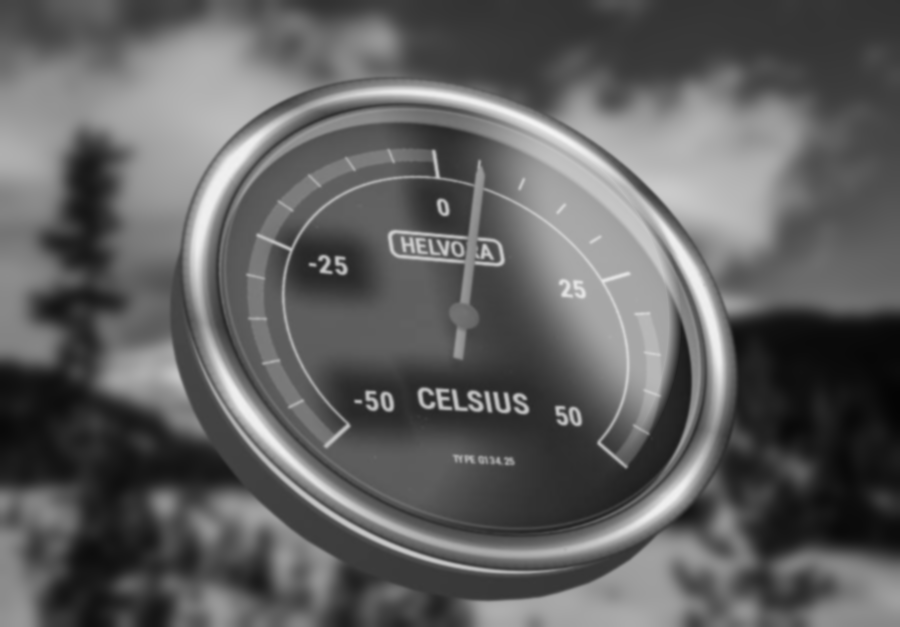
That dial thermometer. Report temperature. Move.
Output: 5 °C
